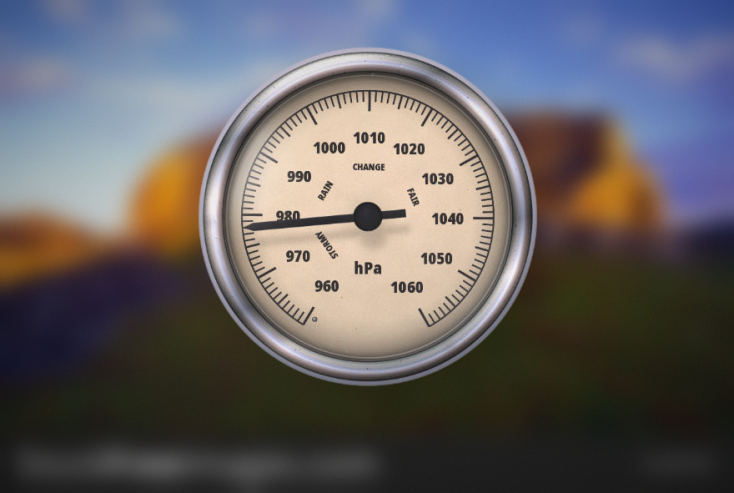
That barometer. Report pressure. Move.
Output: 978 hPa
